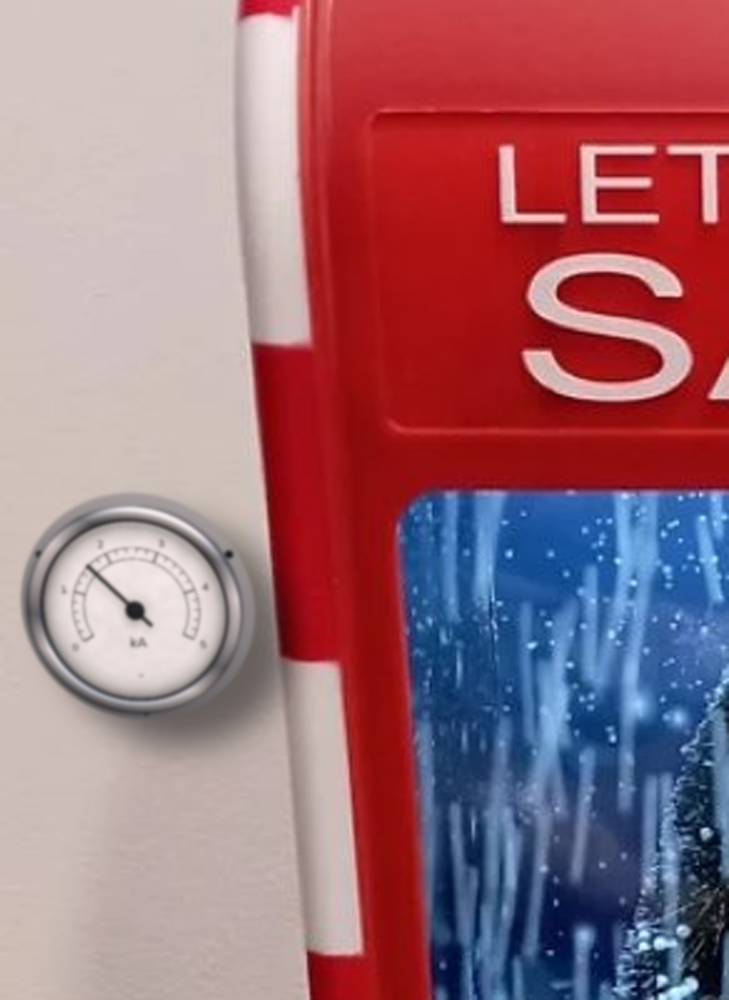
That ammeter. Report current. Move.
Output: 1.6 kA
